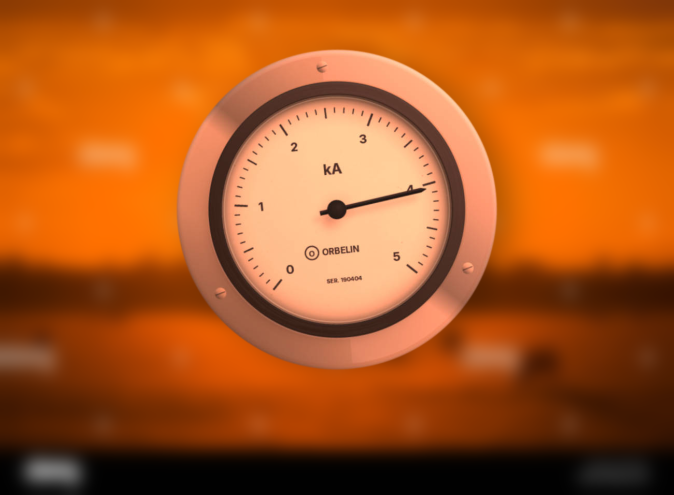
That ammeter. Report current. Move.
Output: 4.05 kA
